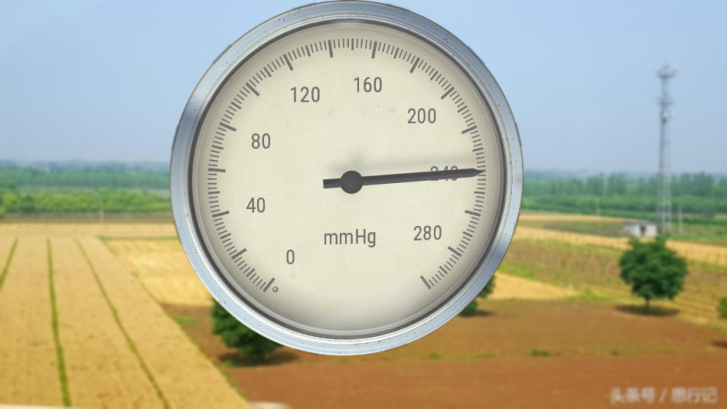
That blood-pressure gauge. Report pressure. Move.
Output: 240 mmHg
